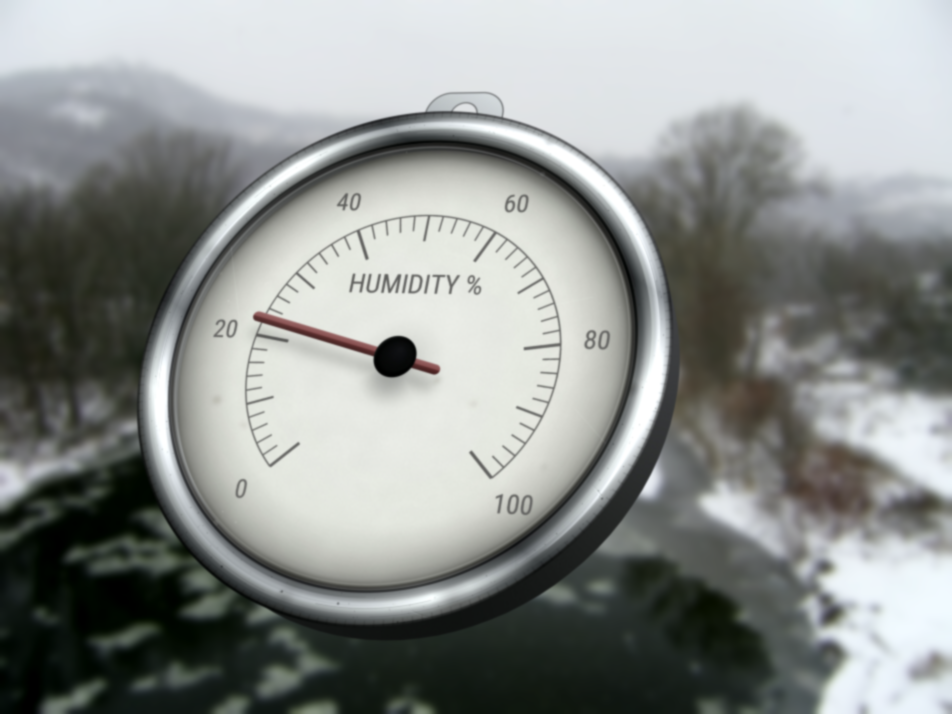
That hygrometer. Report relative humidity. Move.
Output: 22 %
